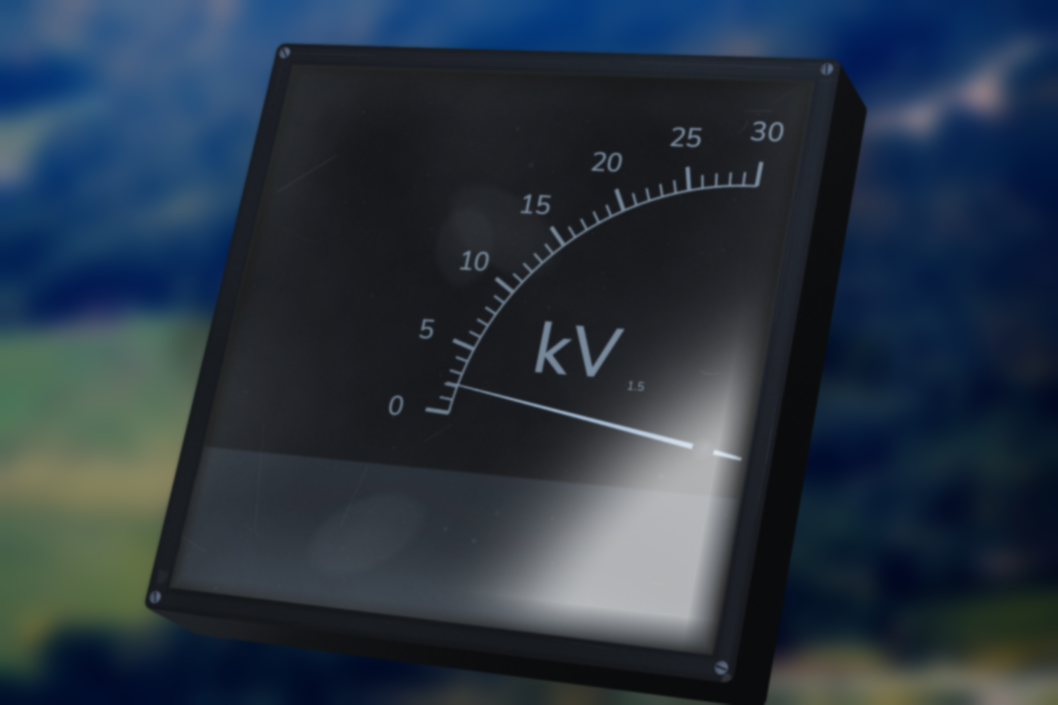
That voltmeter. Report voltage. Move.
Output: 2 kV
